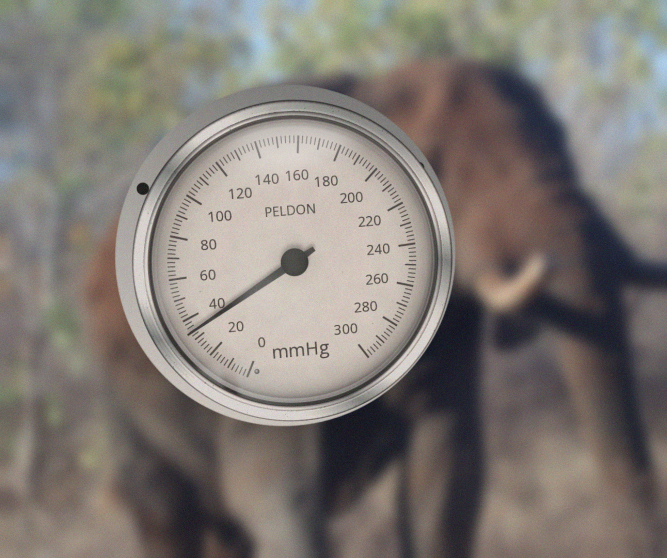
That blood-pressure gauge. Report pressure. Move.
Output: 34 mmHg
